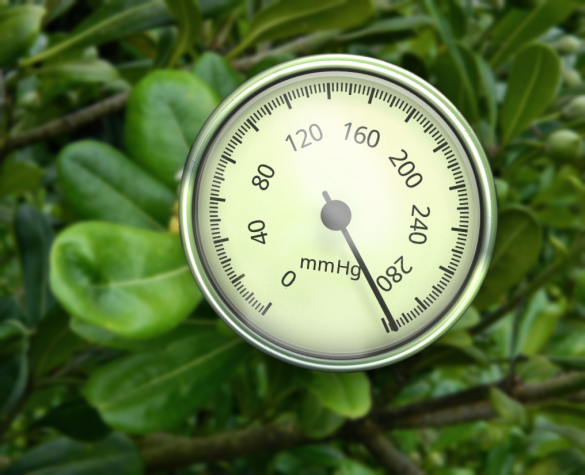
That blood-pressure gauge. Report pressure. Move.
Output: 296 mmHg
